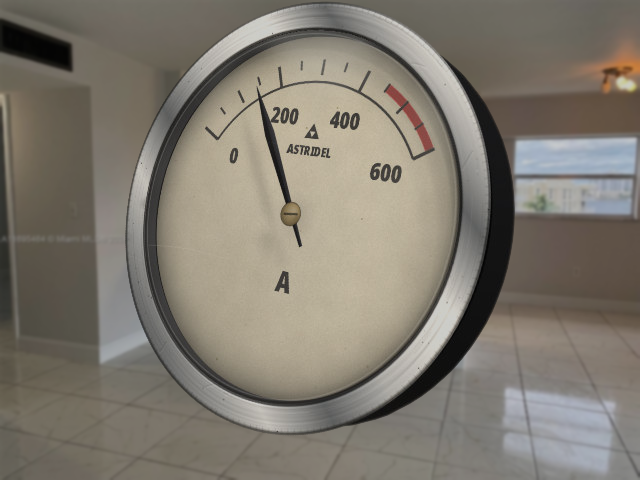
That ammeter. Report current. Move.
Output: 150 A
